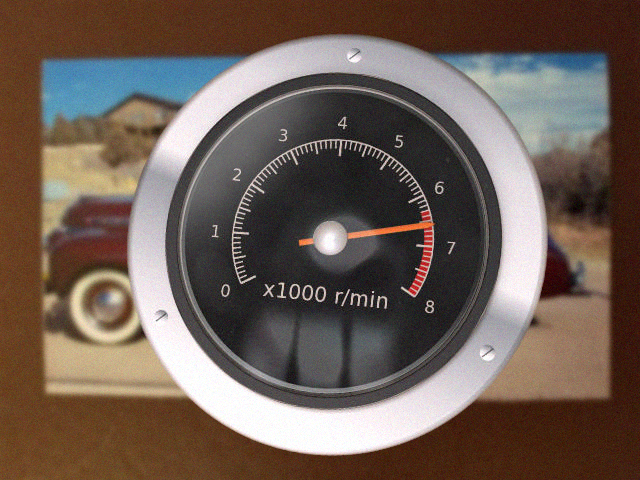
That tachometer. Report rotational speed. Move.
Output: 6600 rpm
